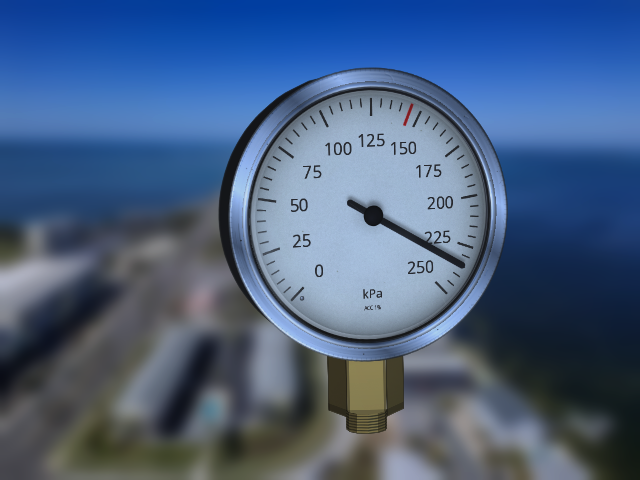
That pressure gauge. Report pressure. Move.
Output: 235 kPa
